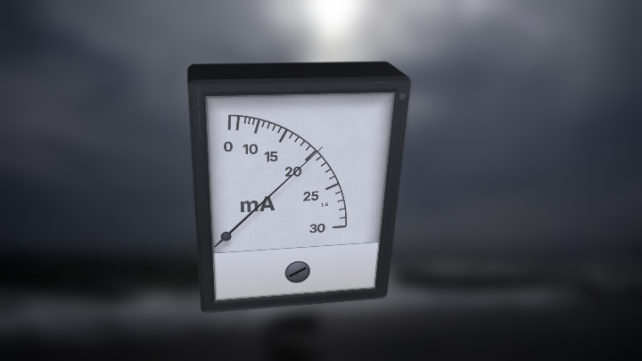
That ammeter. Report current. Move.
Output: 20 mA
